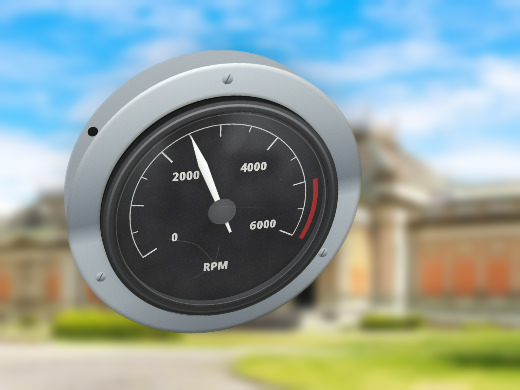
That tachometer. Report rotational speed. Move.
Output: 2500 rpm
